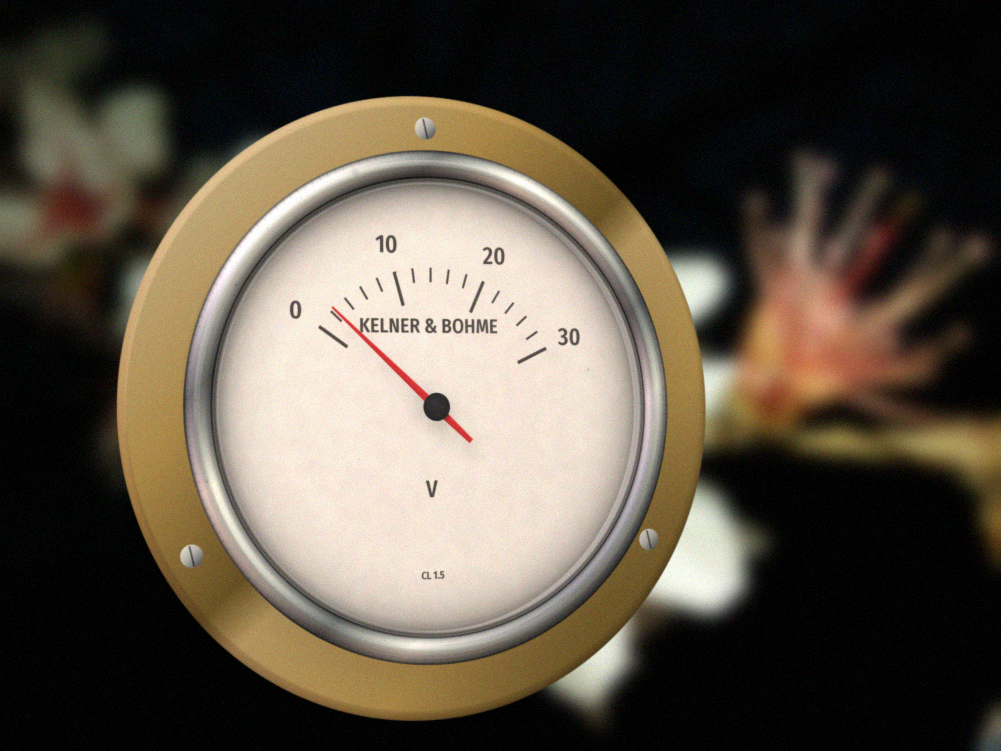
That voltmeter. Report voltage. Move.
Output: 2 V
